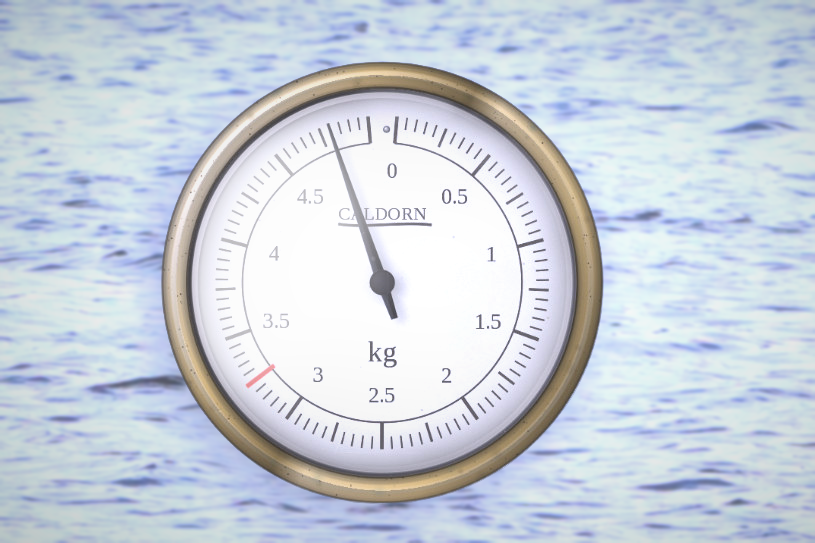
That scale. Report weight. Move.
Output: 4.8 kg
